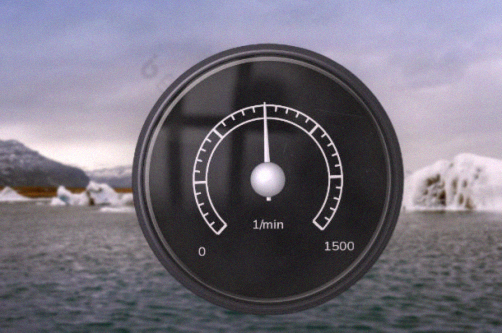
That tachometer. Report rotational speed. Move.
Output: 750 rpm
